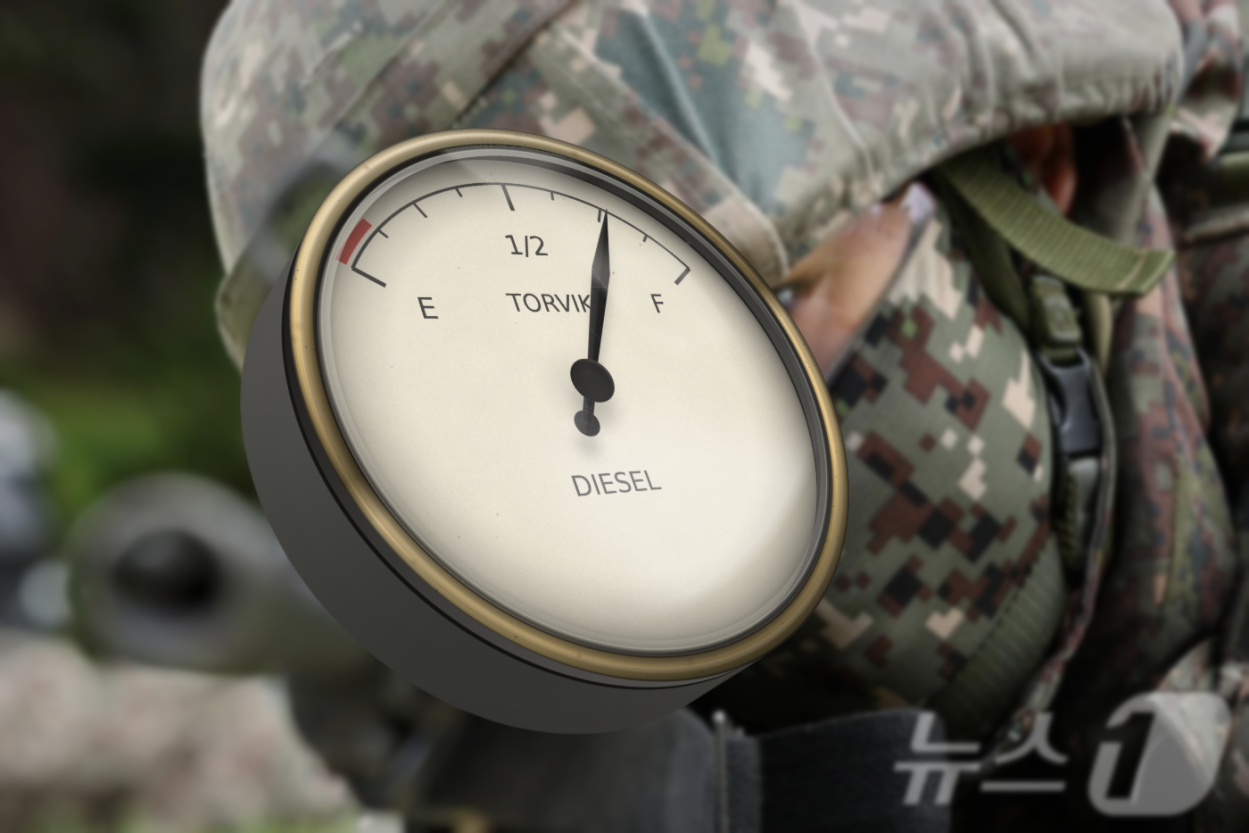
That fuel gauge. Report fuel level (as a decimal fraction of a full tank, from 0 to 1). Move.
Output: 0.75
